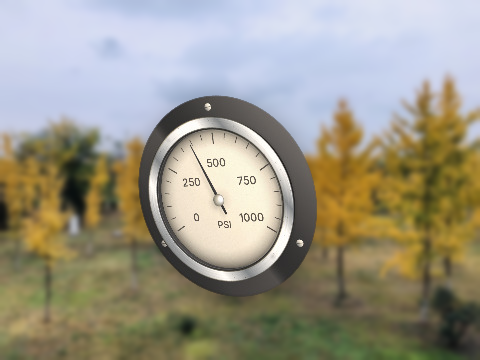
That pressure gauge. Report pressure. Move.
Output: 400 psi
